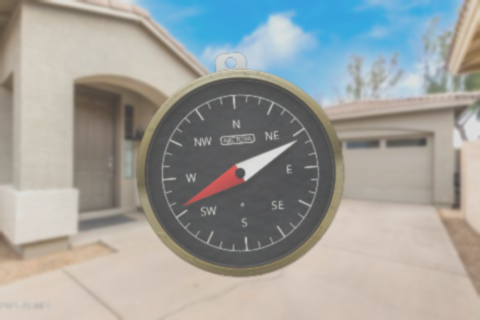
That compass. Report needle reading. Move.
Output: 245 °
